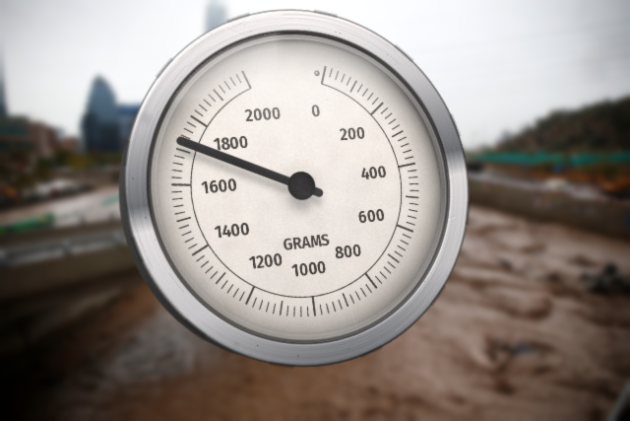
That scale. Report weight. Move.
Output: 1720 g
